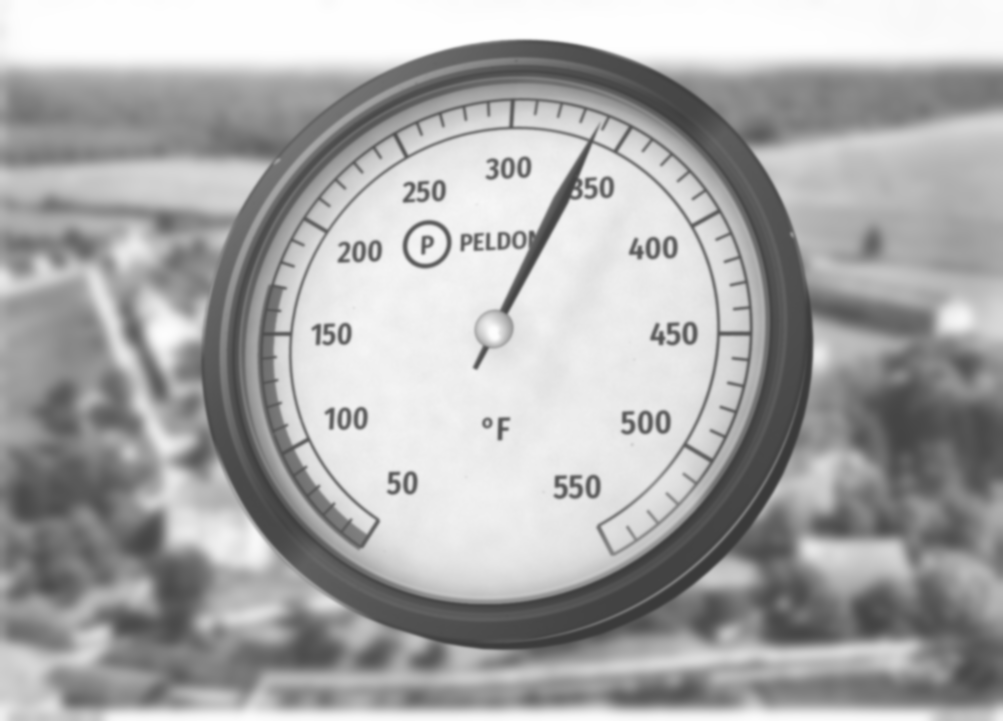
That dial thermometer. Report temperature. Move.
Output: 340 °F
